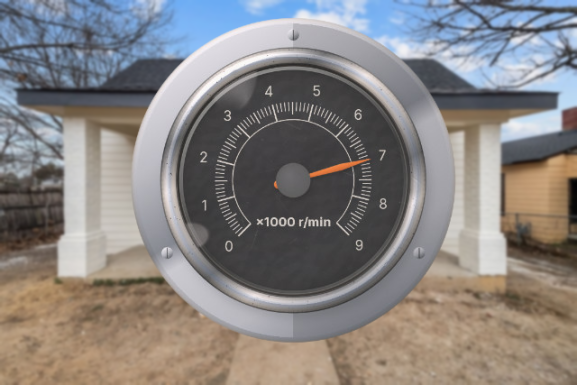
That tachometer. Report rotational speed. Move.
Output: 7000 rpm
